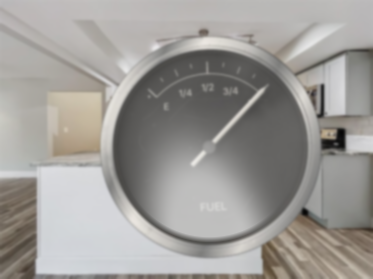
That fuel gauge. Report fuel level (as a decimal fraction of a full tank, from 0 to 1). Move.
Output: 1
